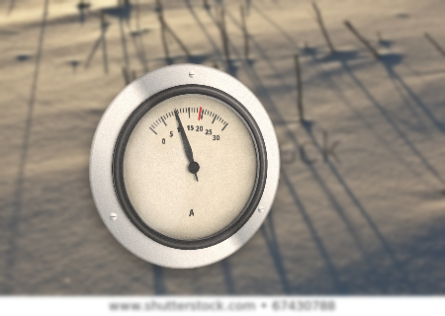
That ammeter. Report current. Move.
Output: 10 A
